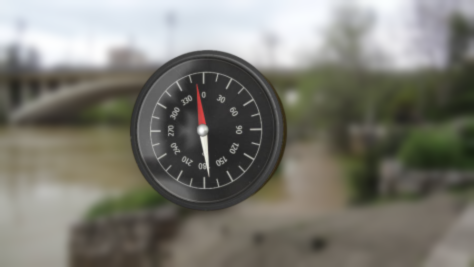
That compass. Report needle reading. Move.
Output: 352.5 °
